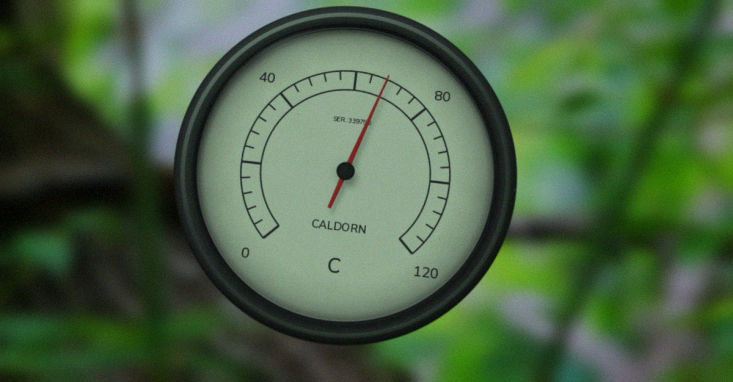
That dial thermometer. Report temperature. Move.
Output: 68 °C
